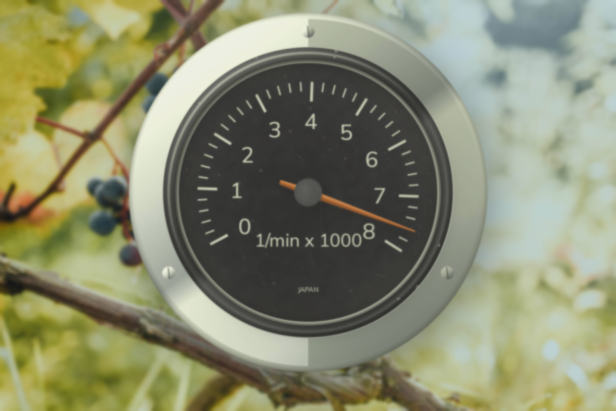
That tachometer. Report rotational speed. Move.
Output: 7600 rpm
